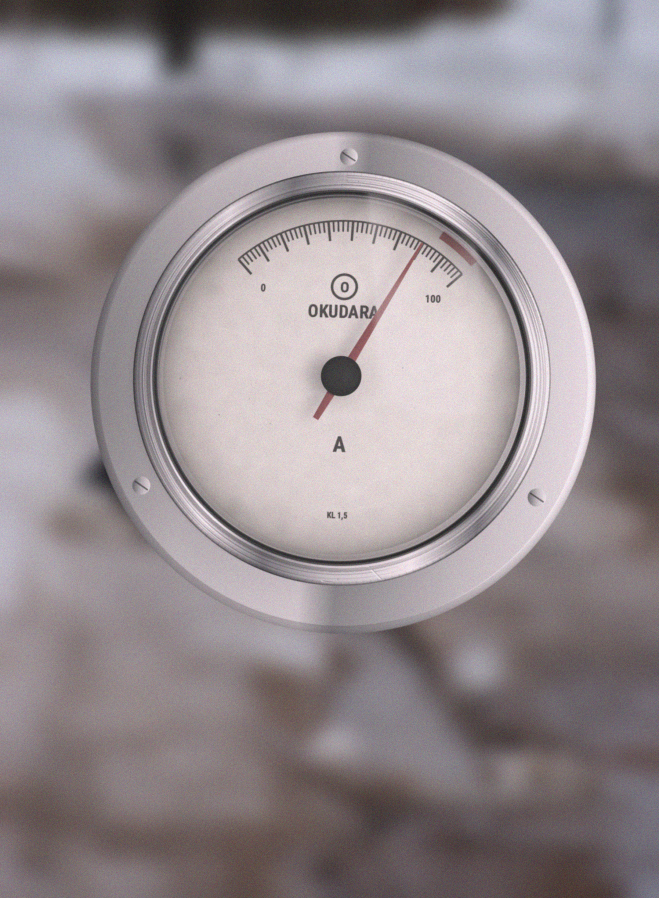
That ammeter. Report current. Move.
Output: 80 A
